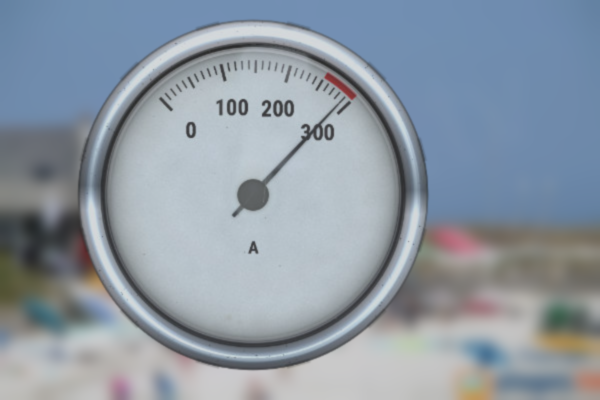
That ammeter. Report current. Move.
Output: 290 A
